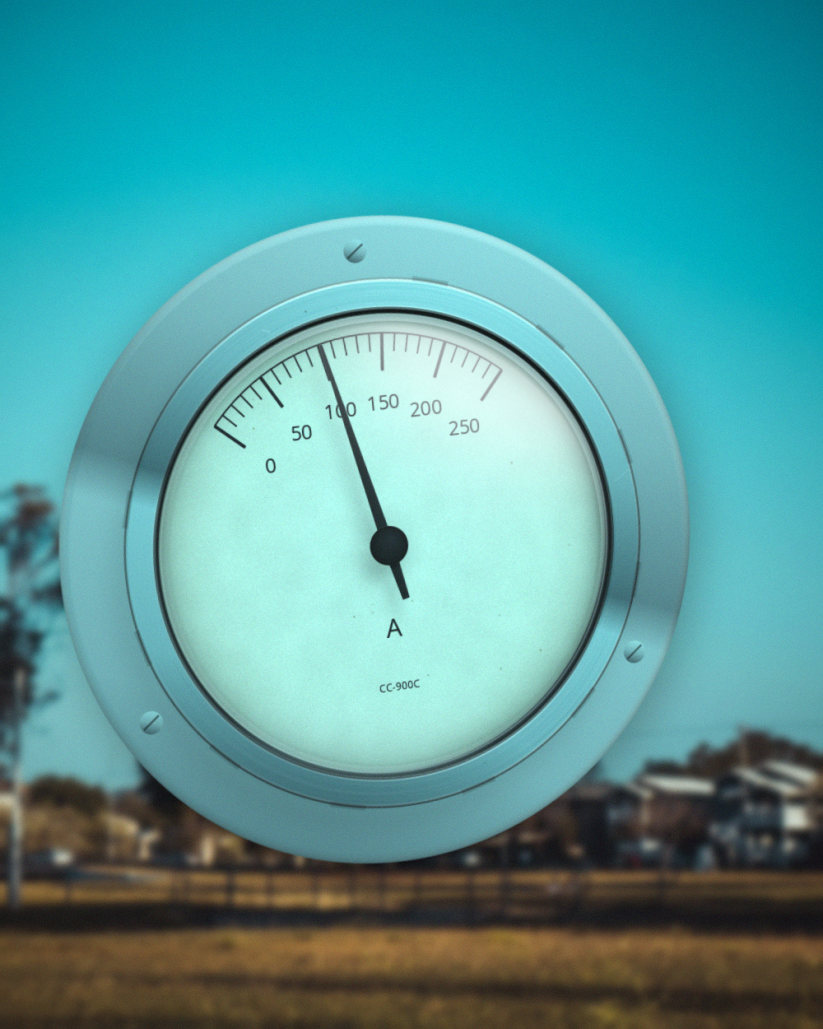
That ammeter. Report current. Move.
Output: 100 A
